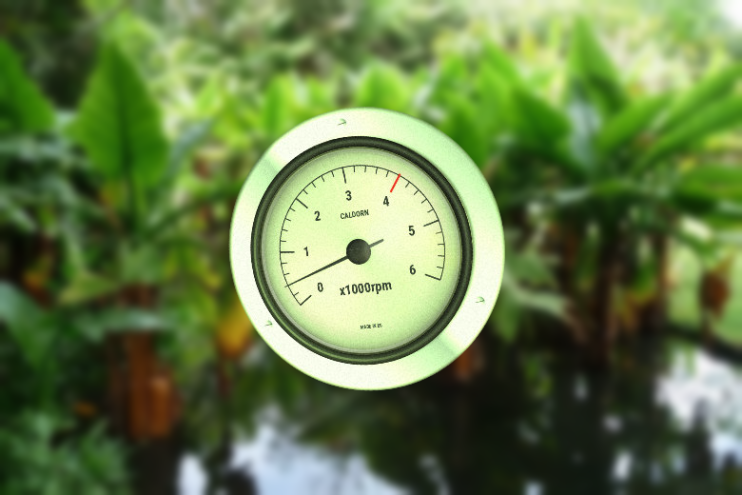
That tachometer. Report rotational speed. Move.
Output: 400 rpm
